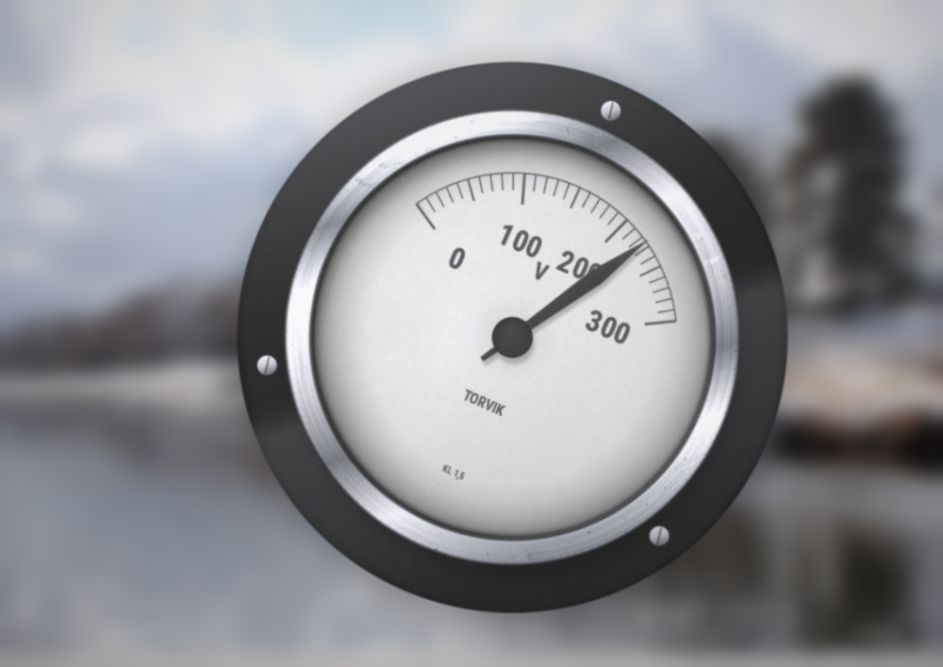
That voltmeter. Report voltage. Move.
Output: 225 V
